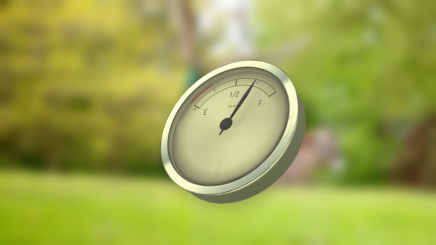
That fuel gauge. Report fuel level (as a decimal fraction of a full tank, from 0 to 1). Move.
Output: 0.75
